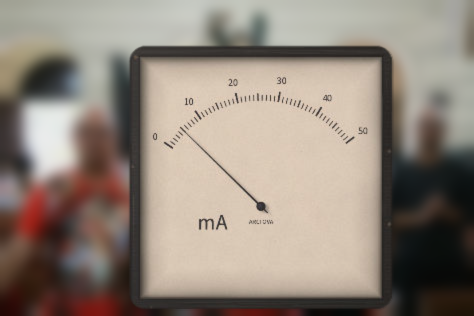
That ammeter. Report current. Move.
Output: 5 mA
